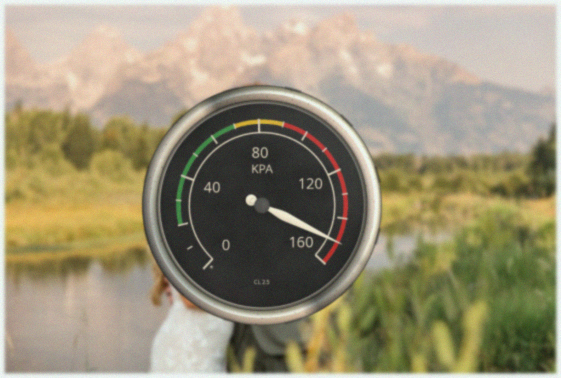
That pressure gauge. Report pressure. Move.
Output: 150 kPa
